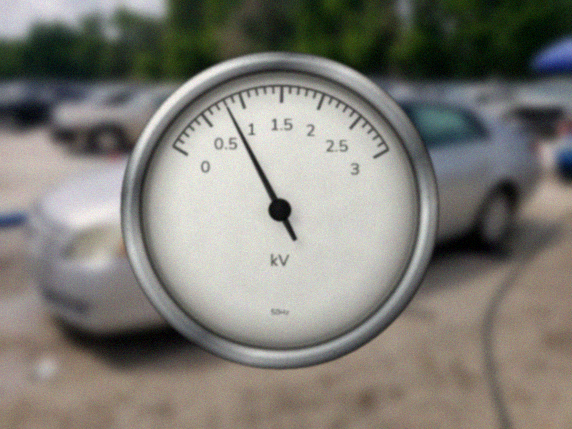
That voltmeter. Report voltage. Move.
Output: 0.8 kV
